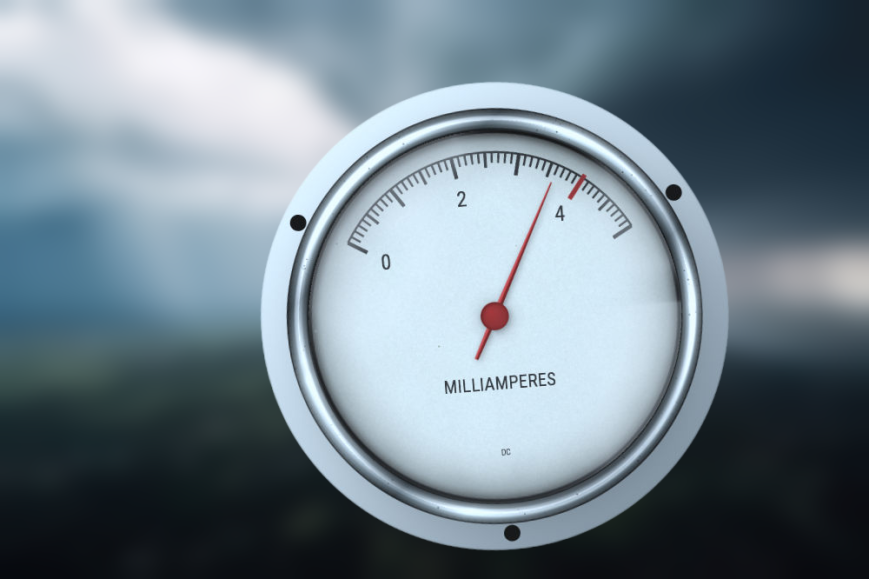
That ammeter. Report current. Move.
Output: 3.6 mA
